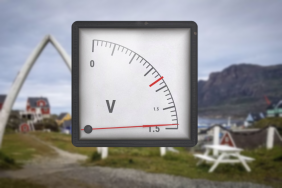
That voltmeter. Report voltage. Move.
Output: 1.45 V
